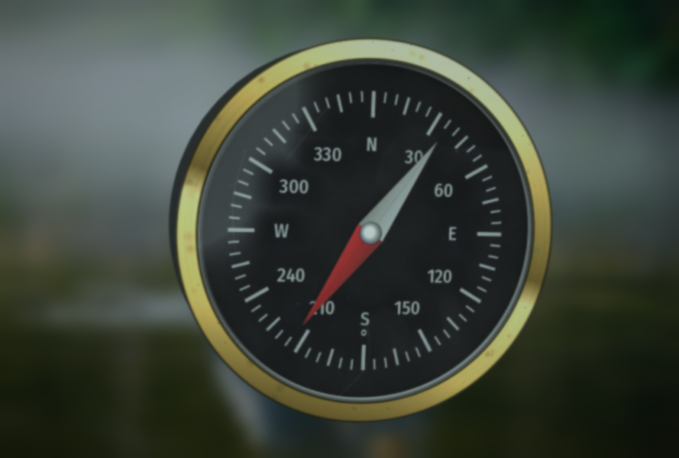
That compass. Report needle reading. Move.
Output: 215 °
